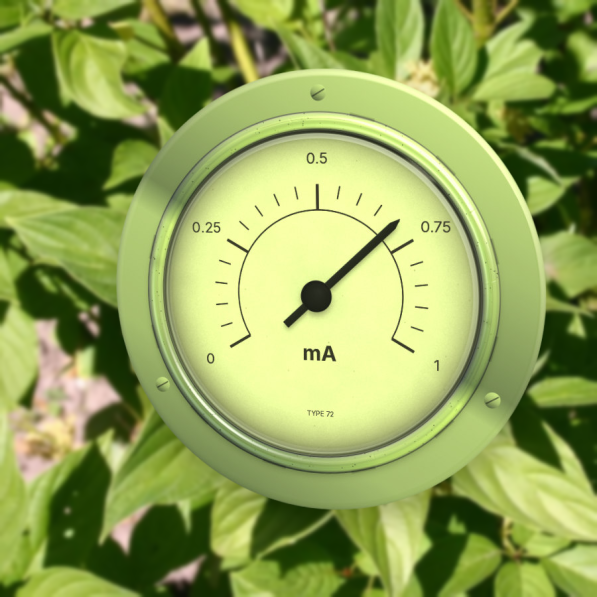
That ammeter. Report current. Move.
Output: 0.7 mA
